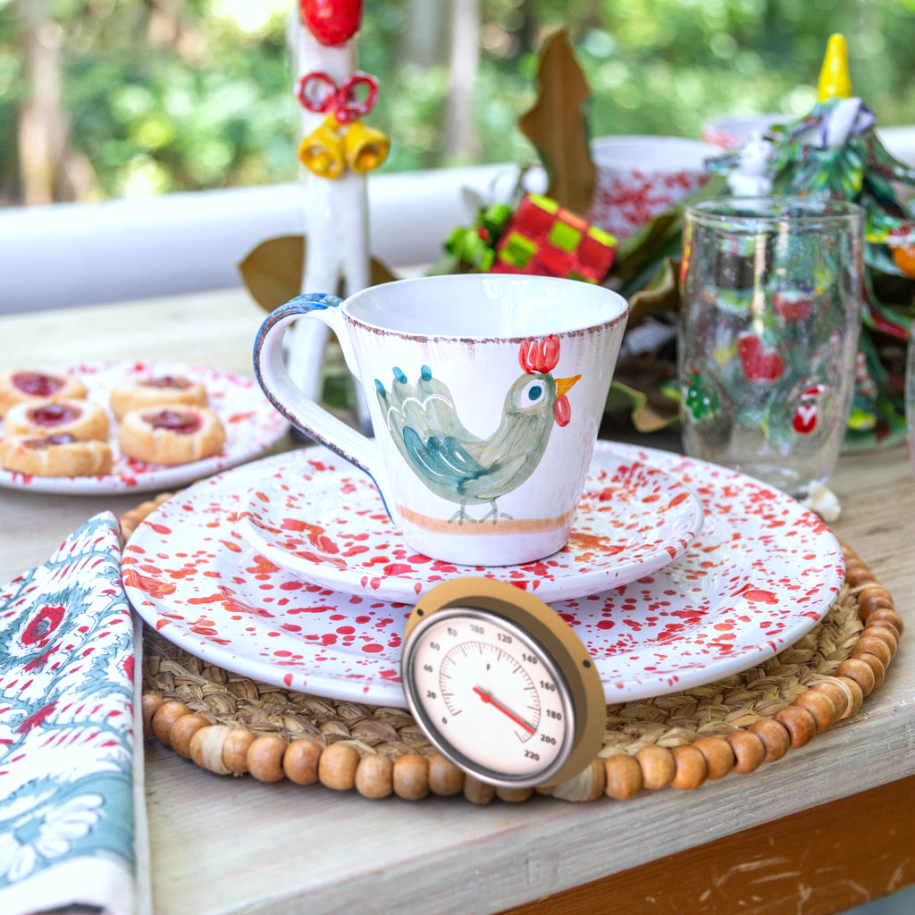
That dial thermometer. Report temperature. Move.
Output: 200 °F
